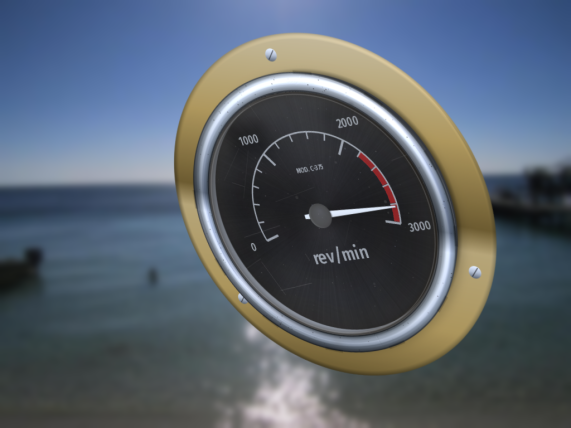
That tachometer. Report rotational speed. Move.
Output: 2800 rpm
